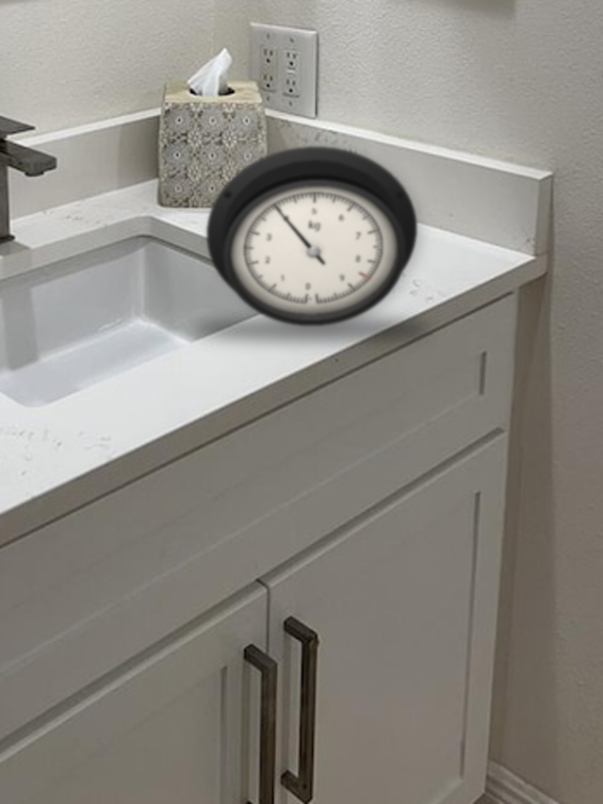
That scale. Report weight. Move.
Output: 4 kg
